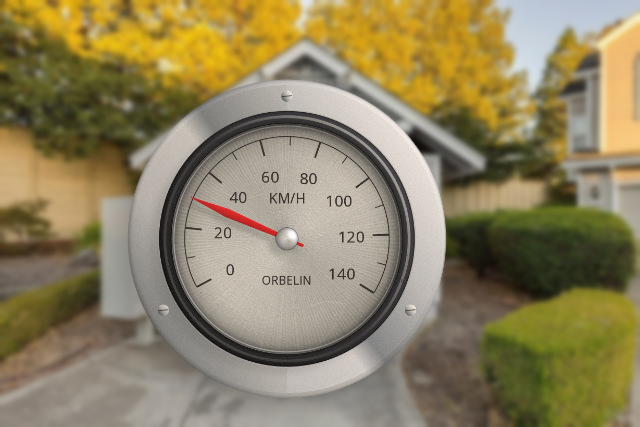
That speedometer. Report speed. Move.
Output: 30 km/h
